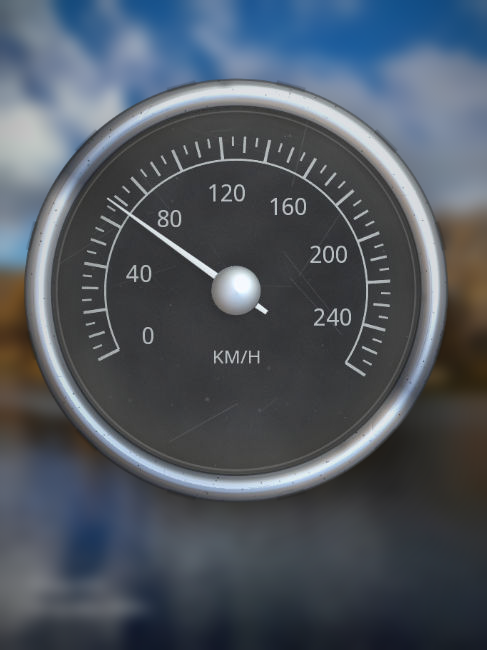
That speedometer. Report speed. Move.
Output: 67.5 km/h
